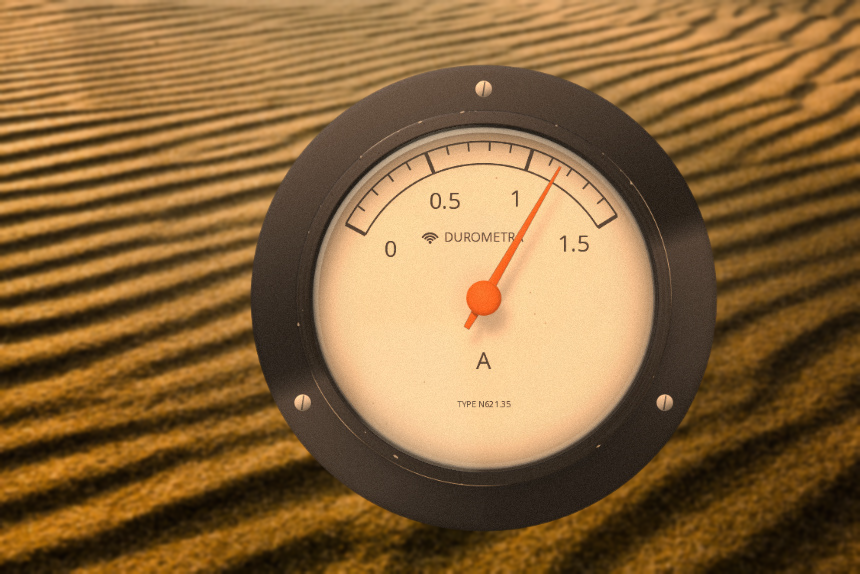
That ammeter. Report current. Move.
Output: 1.15 A
